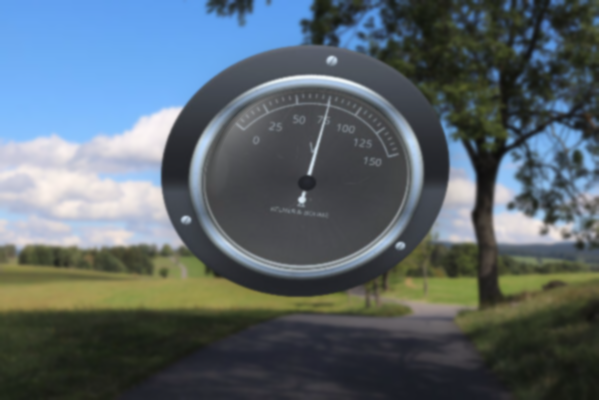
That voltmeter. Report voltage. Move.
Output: 75 V
